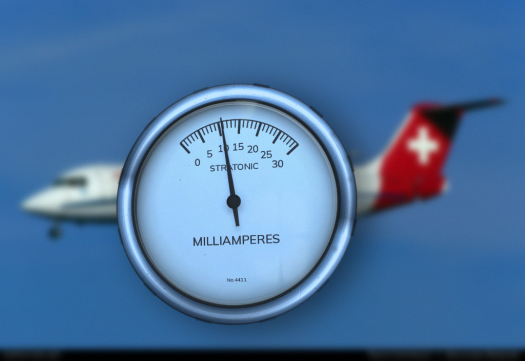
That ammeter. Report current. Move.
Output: 11 mA
